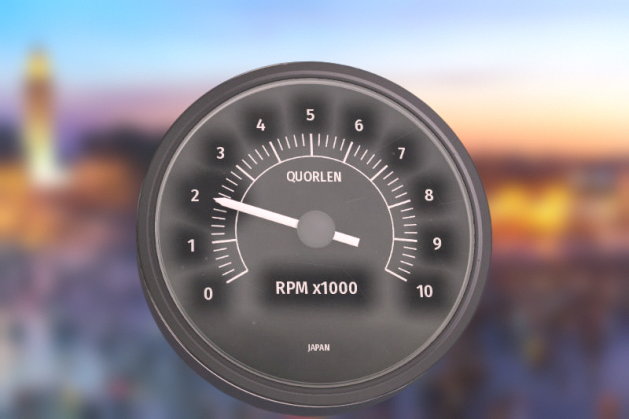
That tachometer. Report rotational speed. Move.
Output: 2000 rpm
